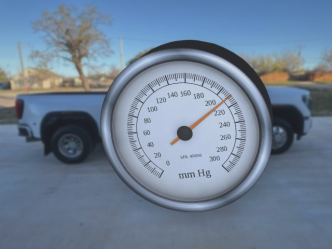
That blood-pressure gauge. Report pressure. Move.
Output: 210 mmHg
